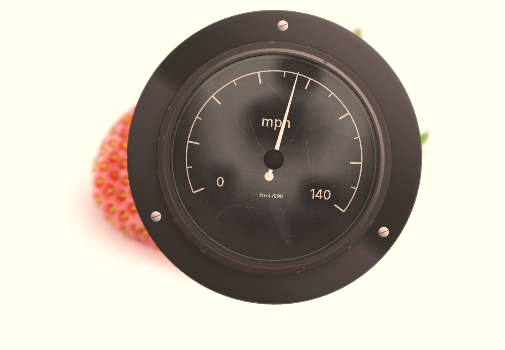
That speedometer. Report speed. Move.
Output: 75 mph
